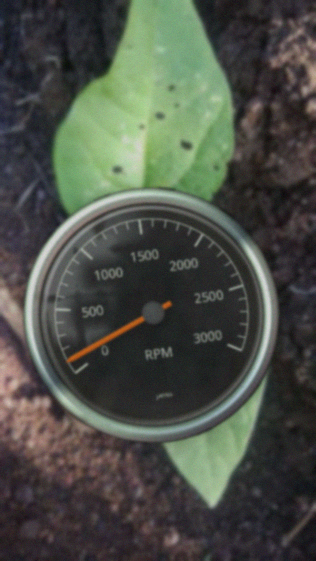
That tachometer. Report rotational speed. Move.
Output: 100 rpm
